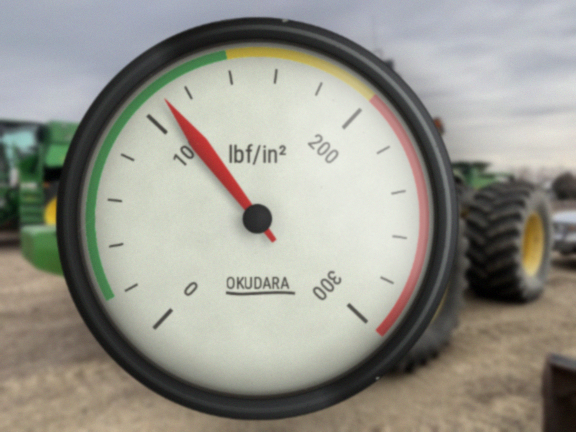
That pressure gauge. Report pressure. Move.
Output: 110 psi
